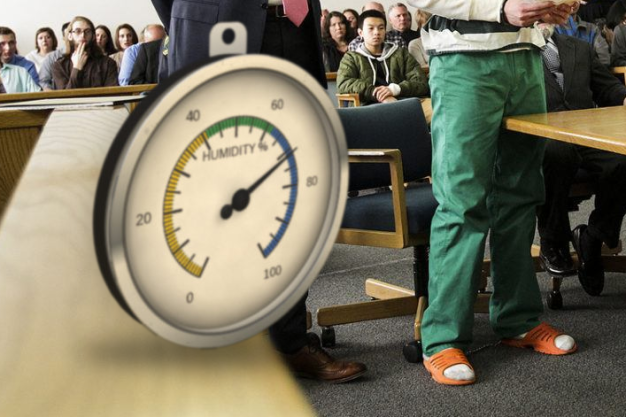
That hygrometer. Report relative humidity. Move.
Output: 70 %
